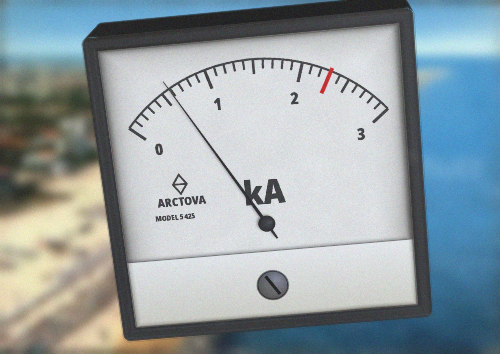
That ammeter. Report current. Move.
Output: 0.6 kA
